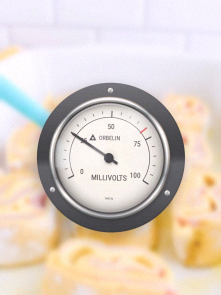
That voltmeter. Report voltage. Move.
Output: 25 mV
